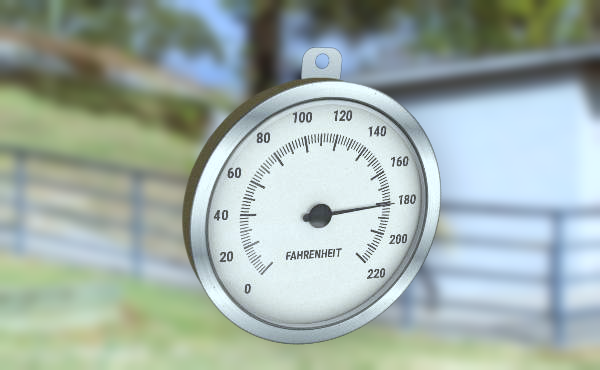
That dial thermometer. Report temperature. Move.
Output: 180 °F
